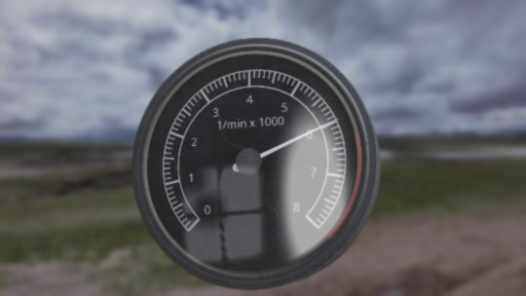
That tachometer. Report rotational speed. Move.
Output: 6000 rpm
